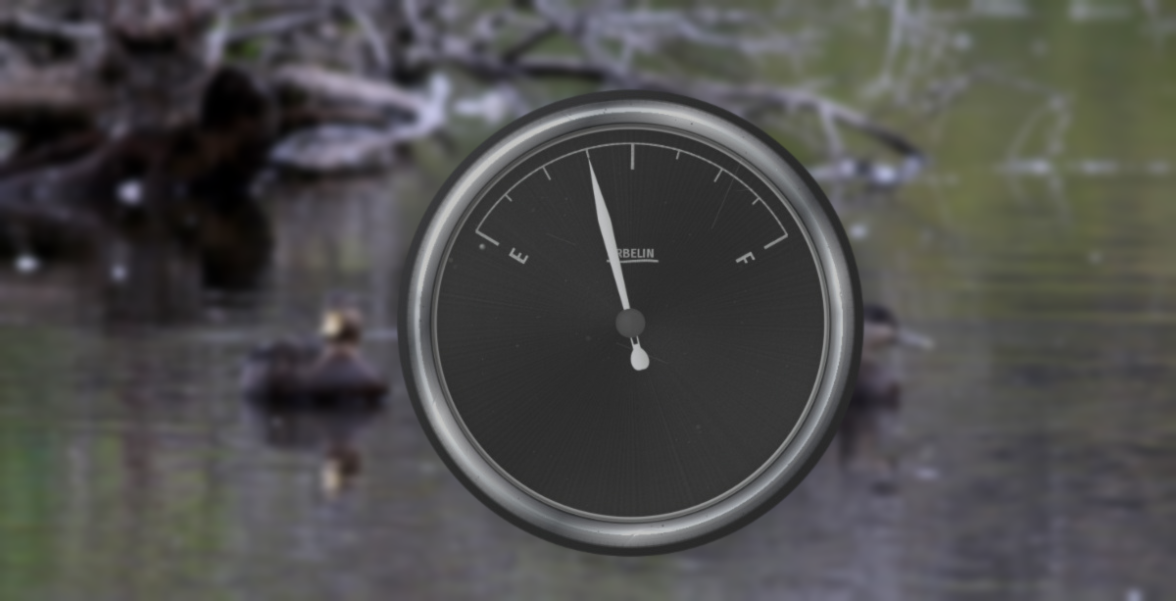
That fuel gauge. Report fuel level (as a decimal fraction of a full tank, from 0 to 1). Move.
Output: 0.375
